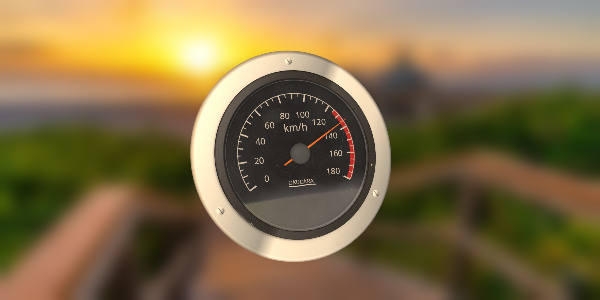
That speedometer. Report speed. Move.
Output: 135 km/h
